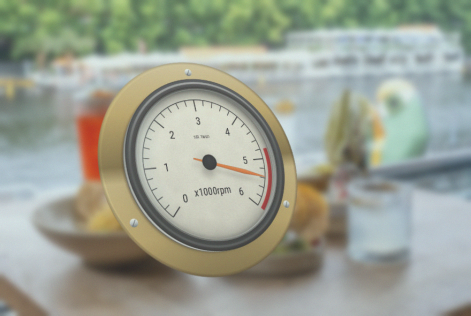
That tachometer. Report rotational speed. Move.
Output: 5400 rpm
